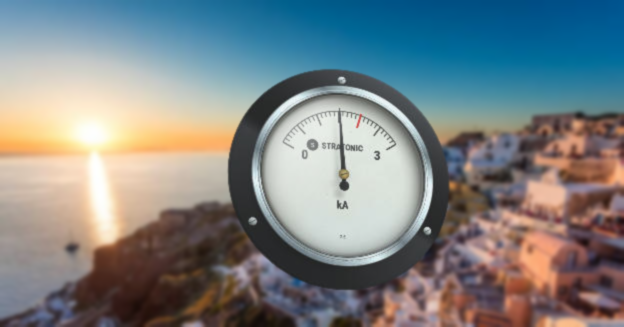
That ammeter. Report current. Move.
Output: 1.5 kA
